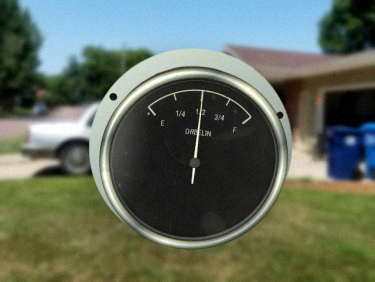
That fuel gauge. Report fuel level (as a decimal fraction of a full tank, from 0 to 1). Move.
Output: 0.5
